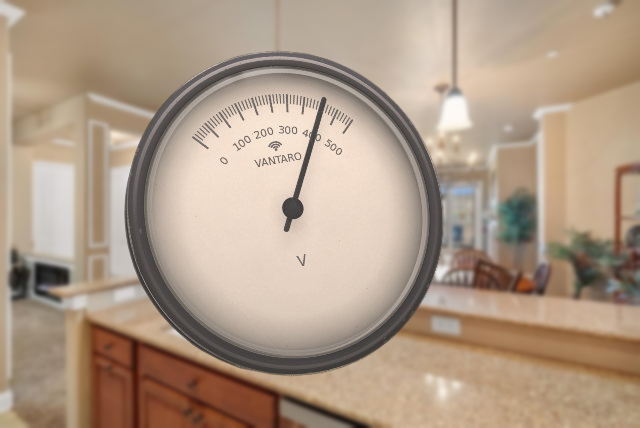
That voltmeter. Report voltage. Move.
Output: 400 V
